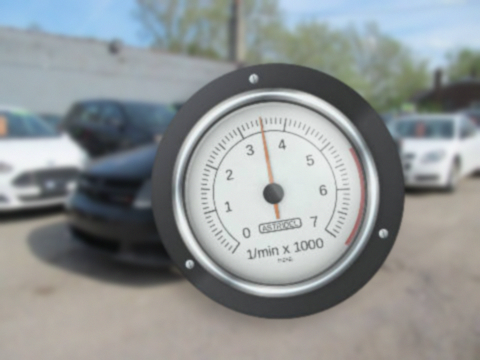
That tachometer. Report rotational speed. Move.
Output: 3500 rpm
